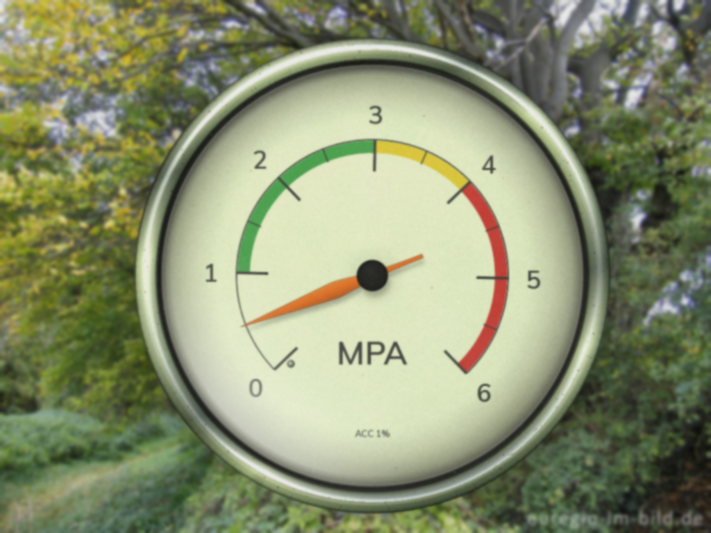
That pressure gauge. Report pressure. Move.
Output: 0.5 MPa
